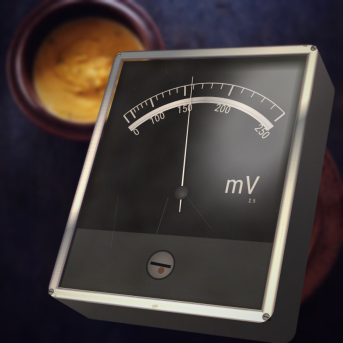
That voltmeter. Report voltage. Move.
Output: 160 mV
